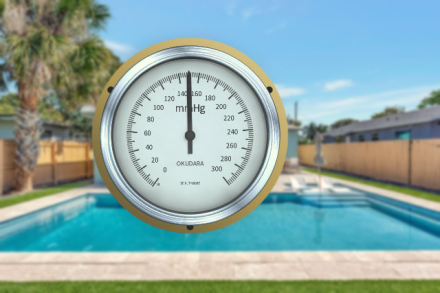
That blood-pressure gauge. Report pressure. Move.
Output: 150 mmHg
